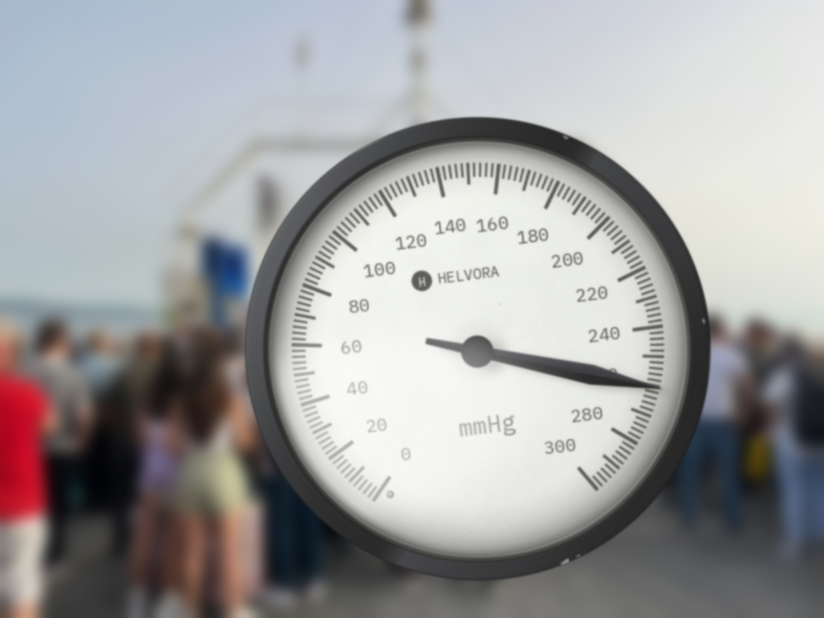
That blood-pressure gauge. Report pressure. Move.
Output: 260 mmHg
